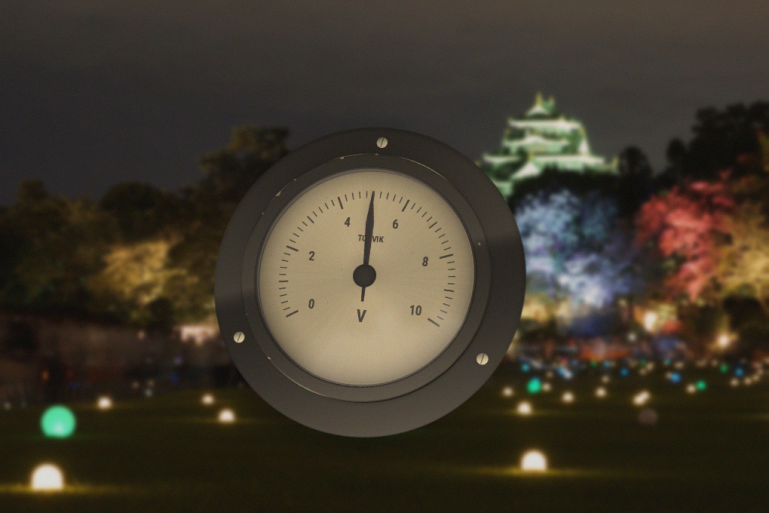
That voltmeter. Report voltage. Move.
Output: 5 V
